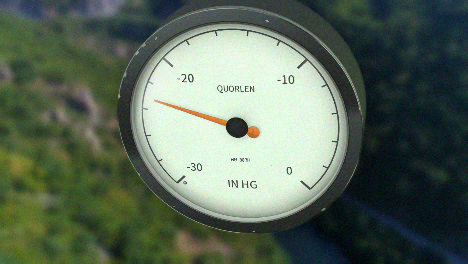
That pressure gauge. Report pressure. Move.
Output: -23 inHg
